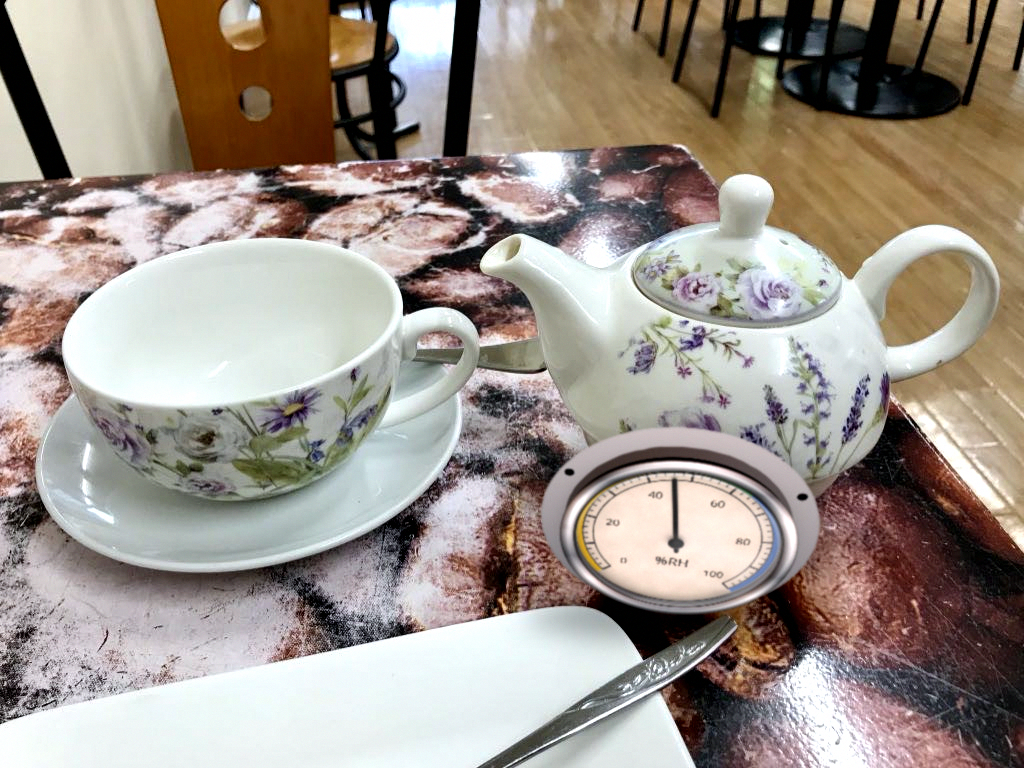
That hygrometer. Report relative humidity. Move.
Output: 46 %
